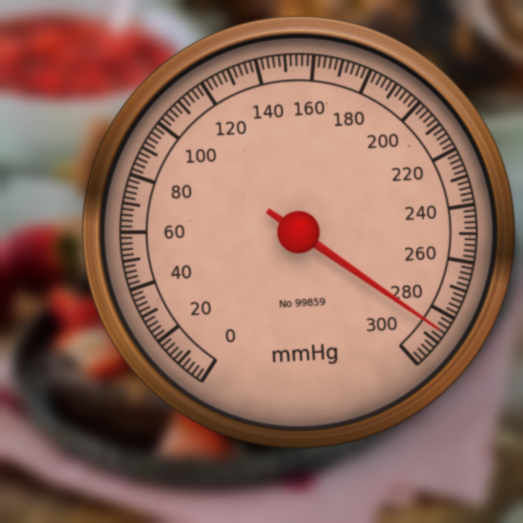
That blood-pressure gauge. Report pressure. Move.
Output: 286 mmHg
